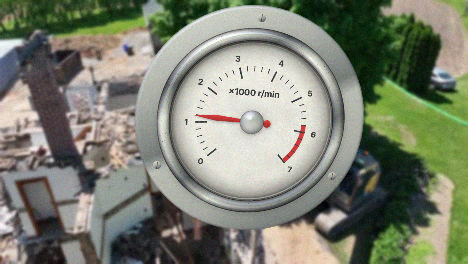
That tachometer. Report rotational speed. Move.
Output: 1200 rpm
